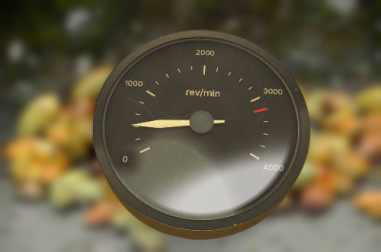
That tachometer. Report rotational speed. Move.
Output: 400 rpm
